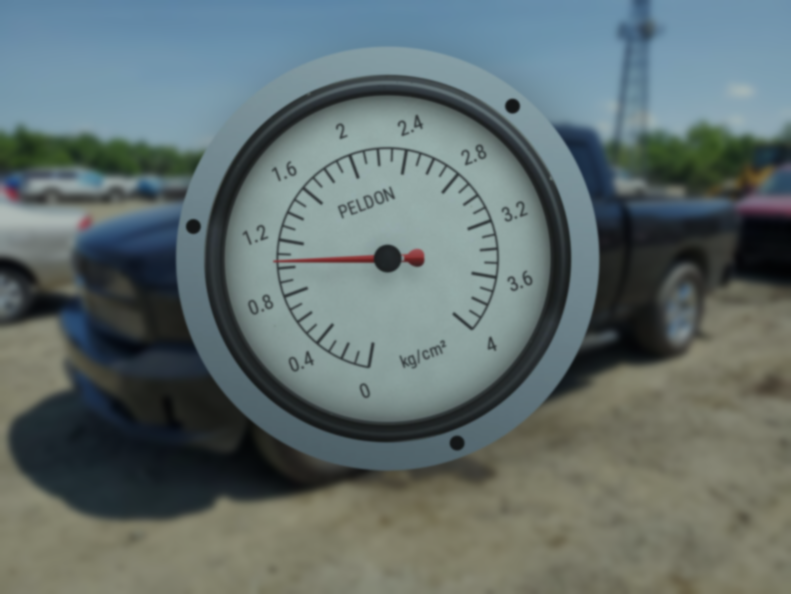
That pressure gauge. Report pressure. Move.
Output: 1.05 kg/cm²
